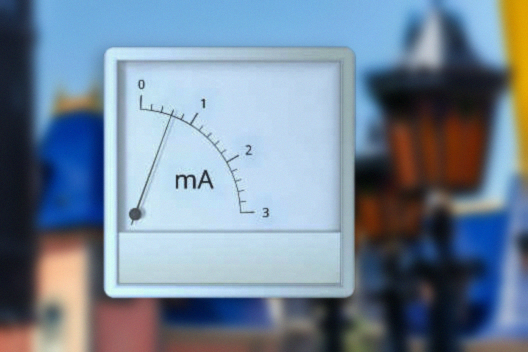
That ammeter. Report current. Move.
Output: 0.6 mA
